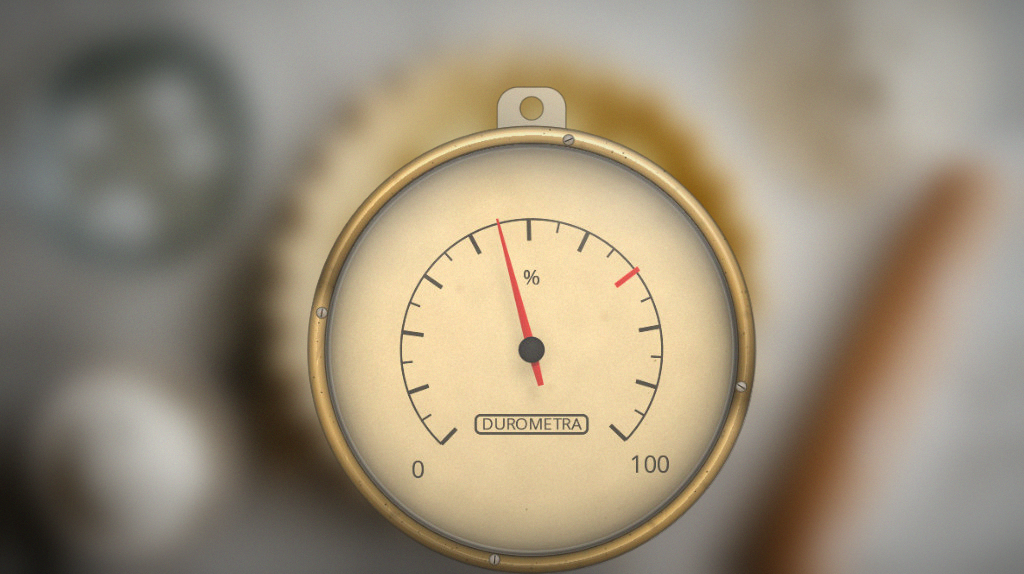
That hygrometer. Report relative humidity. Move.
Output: 45 %
